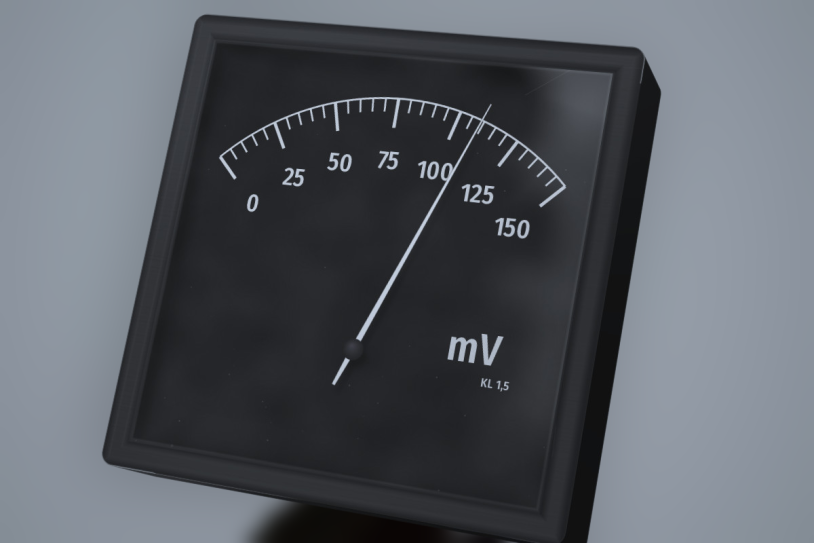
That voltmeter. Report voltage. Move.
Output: 110 mV
